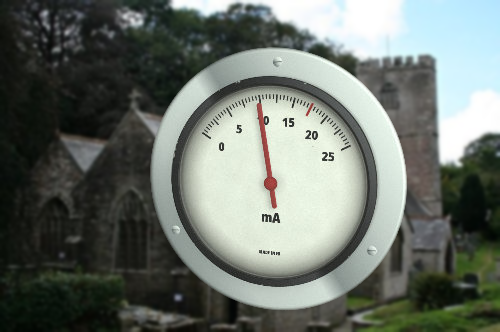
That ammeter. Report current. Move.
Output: 10 mA
